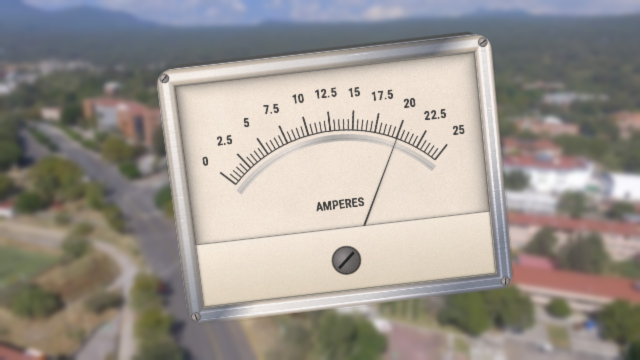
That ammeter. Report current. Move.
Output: 20 A
